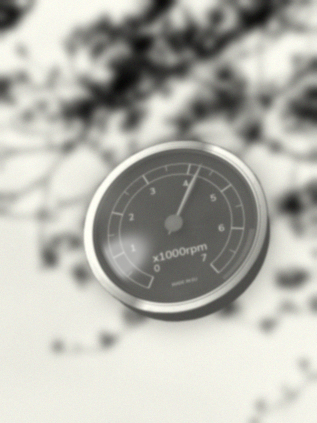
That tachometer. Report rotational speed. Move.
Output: 4250 rpm
